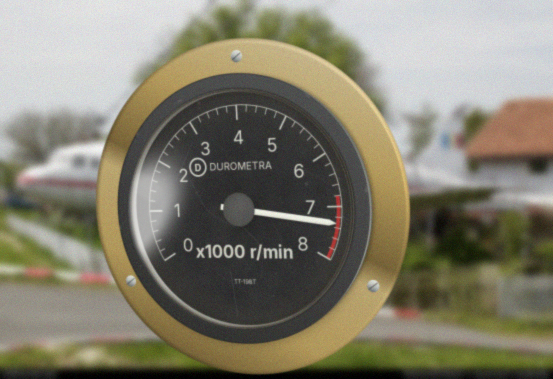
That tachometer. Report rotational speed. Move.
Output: 7300 rpm
